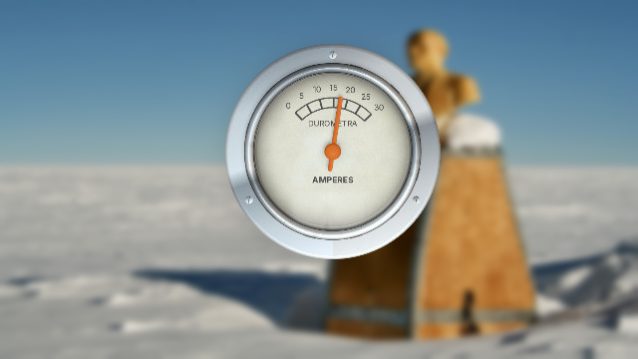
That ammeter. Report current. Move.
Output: 17.5 A
